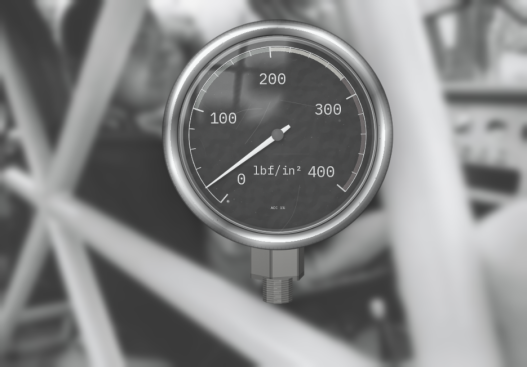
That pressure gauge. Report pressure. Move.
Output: 20 psi
